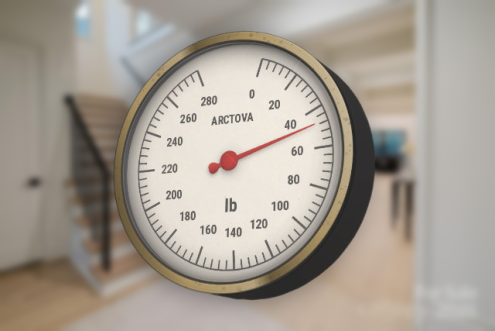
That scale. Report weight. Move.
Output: 48 lb
